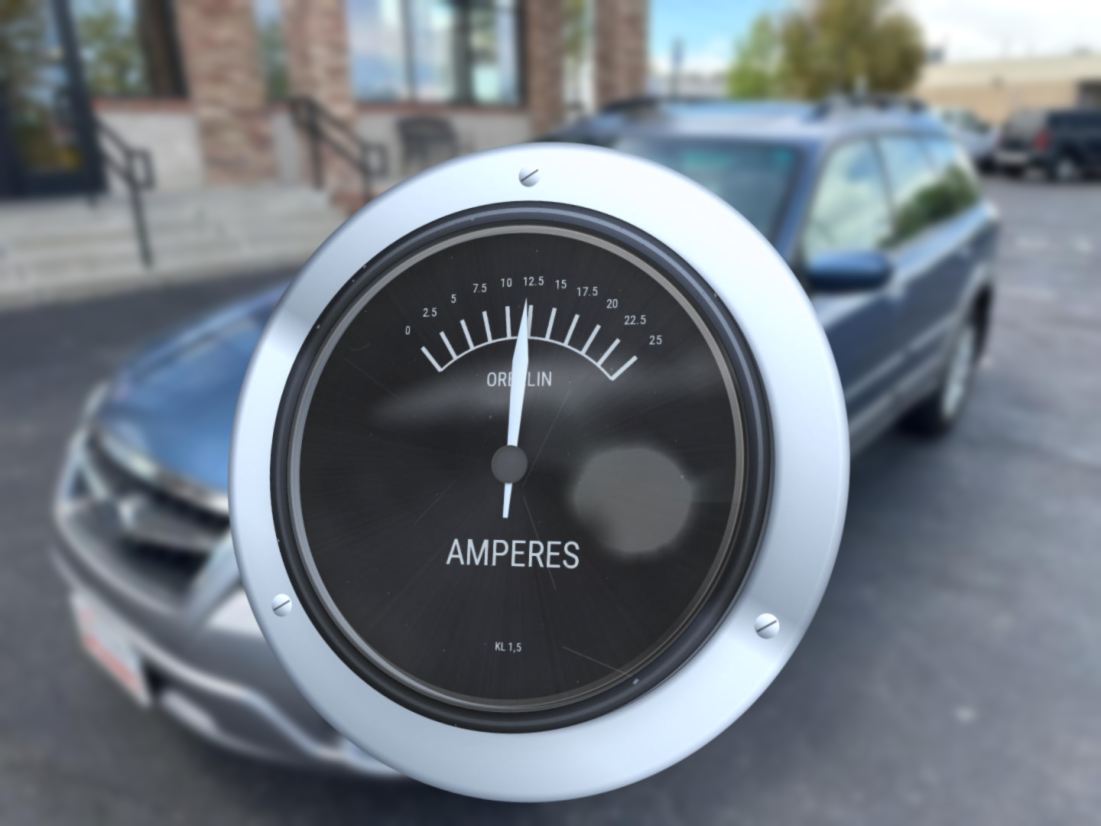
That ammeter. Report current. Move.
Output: 12.5 A
